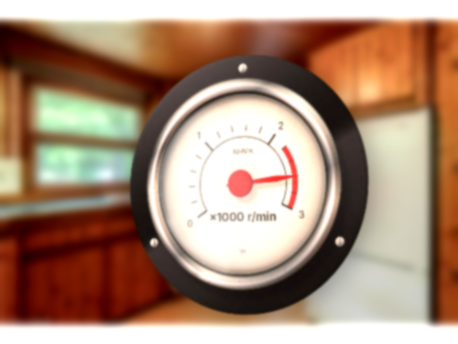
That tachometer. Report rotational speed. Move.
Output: 2600 rpm
